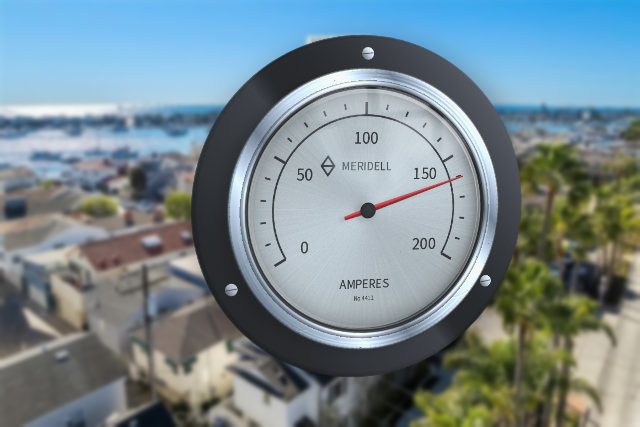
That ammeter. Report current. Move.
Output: 160 A
